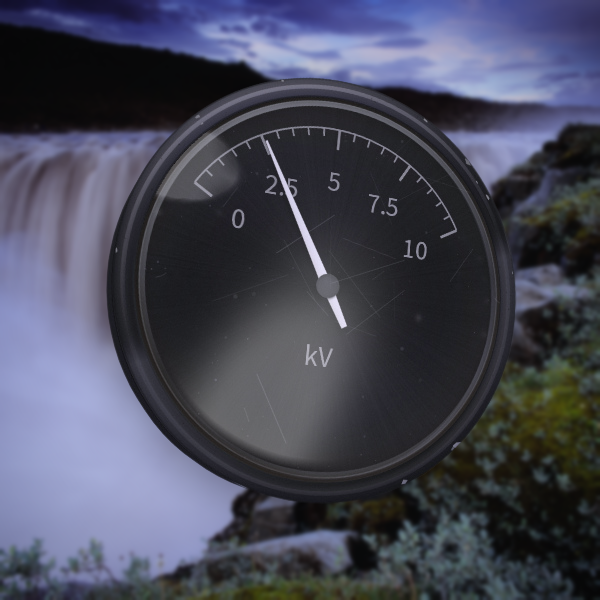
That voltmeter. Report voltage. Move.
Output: 2.5 kV
